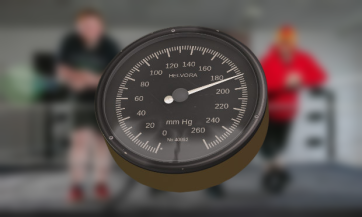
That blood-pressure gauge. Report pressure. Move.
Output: 190 mmHg
